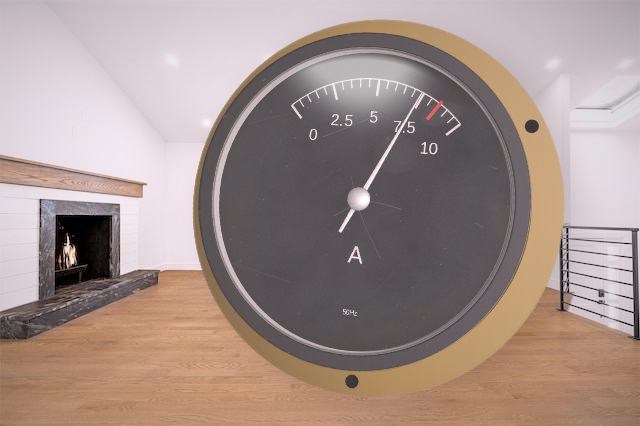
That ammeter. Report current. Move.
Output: 7.5 A
